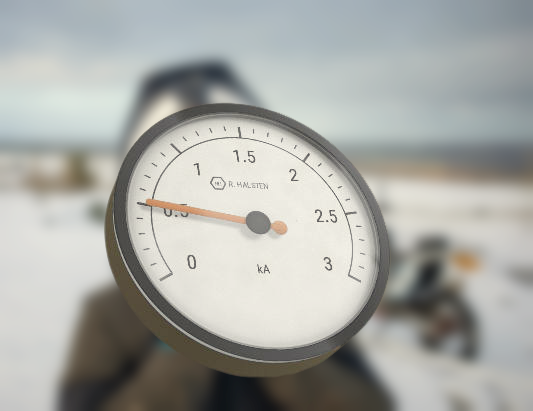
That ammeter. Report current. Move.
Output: 0.5 kA
